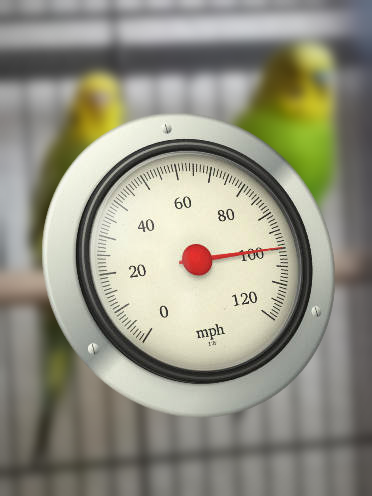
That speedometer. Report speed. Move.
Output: 100 mph
